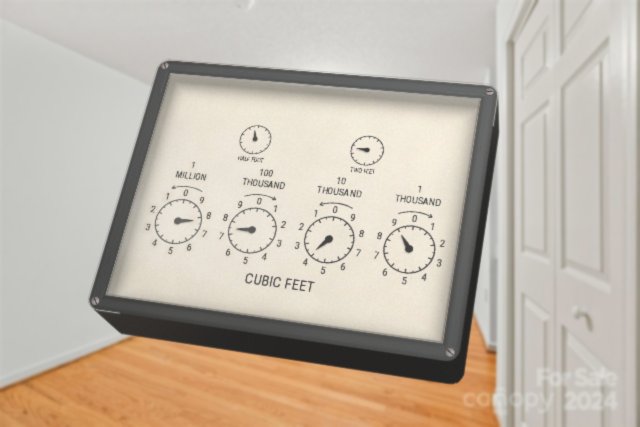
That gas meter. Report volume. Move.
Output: 773900 ft³
